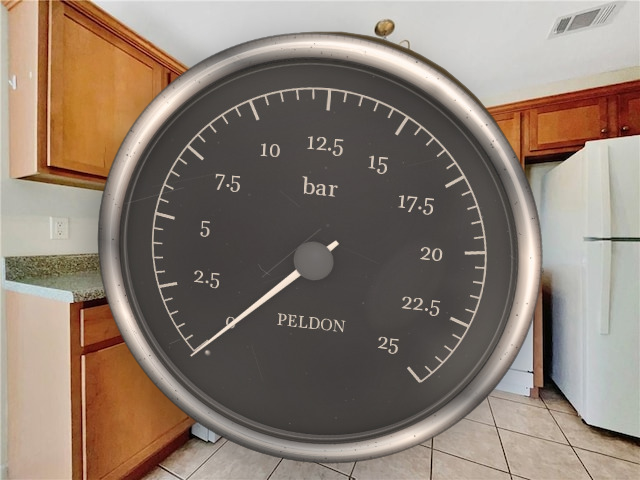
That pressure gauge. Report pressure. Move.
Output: 0 bar
